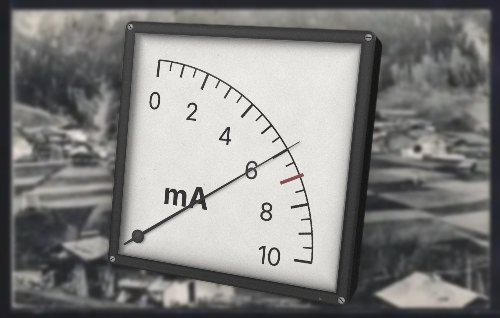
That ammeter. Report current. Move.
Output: 6 mA
